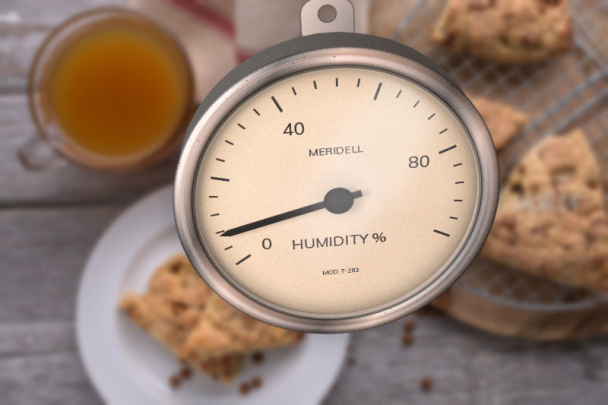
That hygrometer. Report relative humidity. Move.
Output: 8 %
